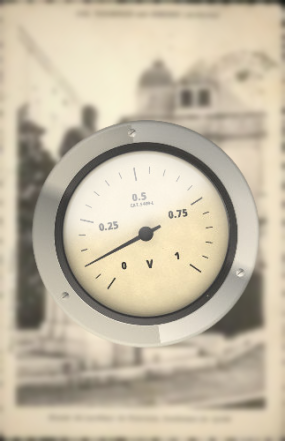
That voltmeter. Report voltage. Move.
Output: 0.1 V
